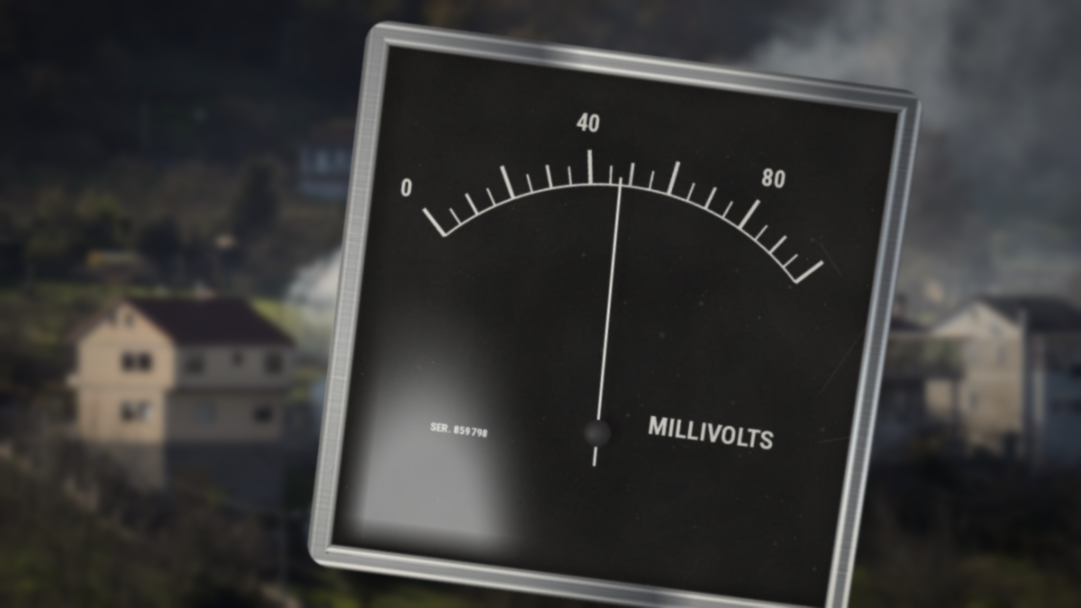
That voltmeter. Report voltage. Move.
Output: 47.5 mV
